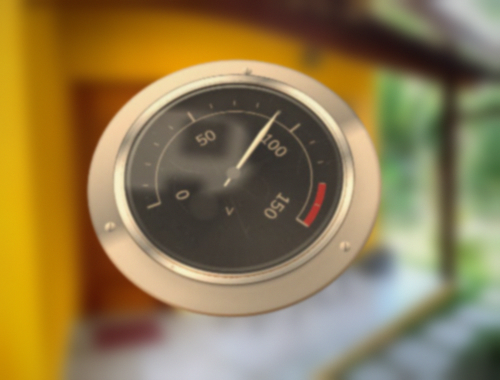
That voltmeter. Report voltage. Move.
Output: 90 V
